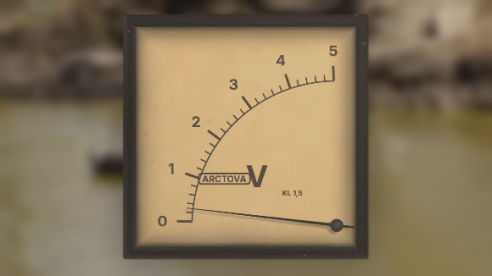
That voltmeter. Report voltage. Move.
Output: 0.3 V
